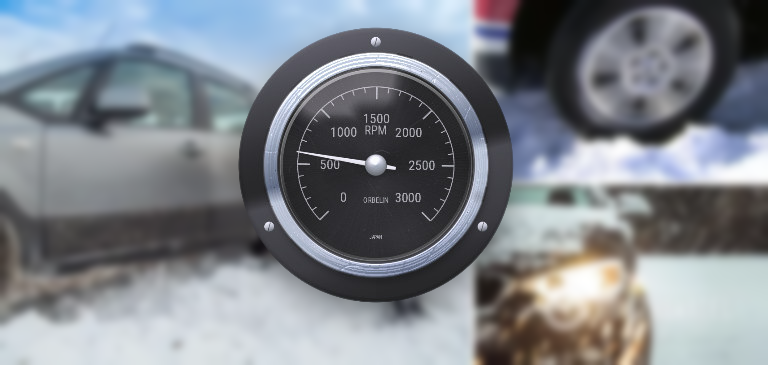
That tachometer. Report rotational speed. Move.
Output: 600 rpm
